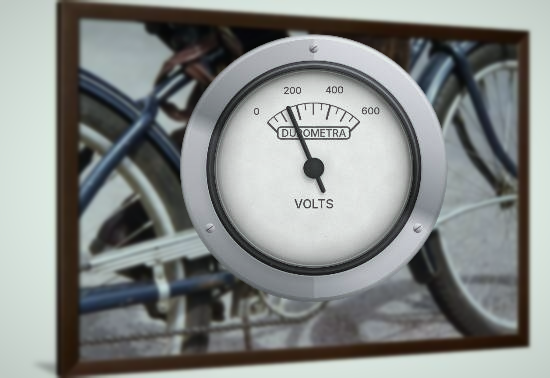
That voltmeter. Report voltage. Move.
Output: 150 V
